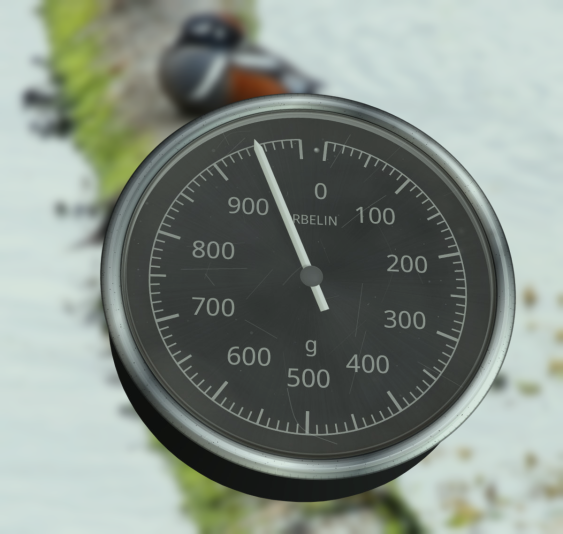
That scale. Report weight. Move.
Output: 950 g
